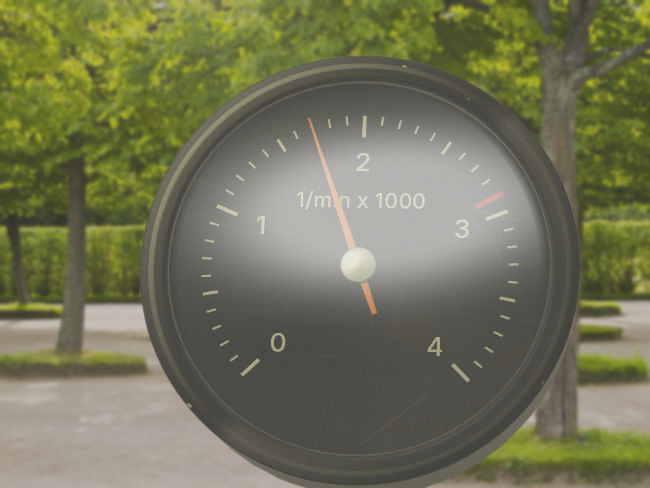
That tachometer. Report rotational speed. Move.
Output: 1700 rpm
